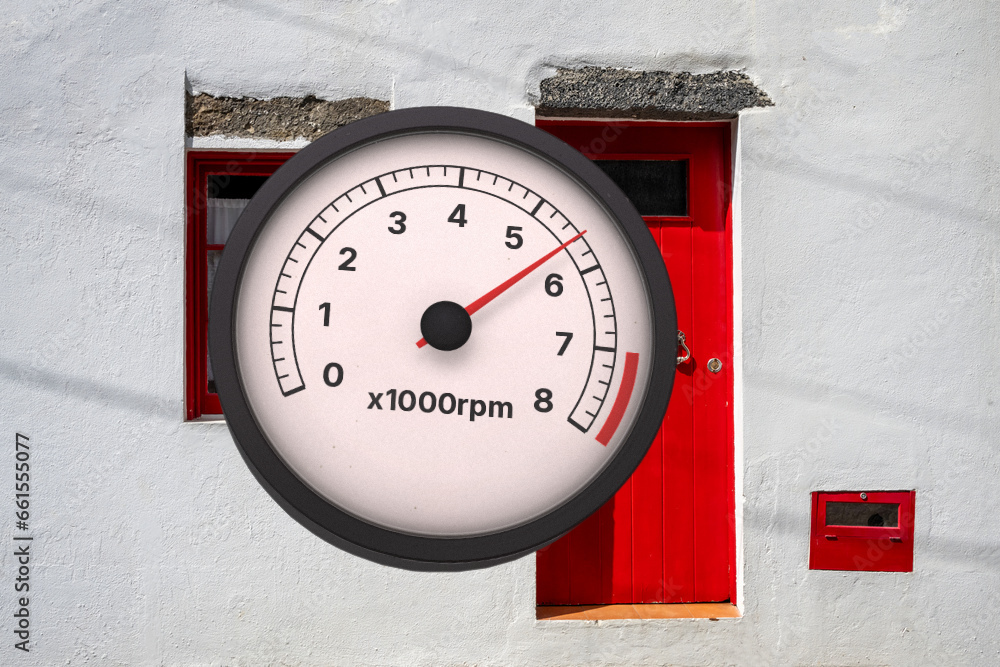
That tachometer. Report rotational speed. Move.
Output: 5600 rpm
